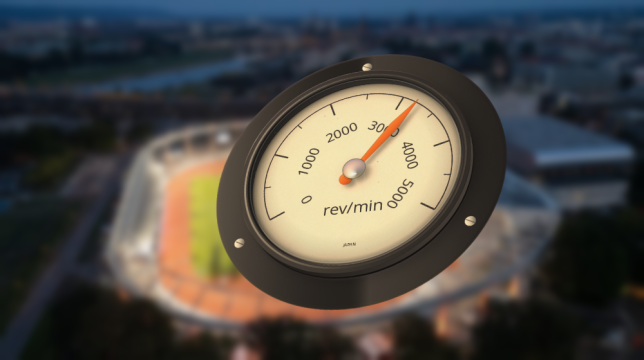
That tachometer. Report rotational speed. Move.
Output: 3250 rpm
